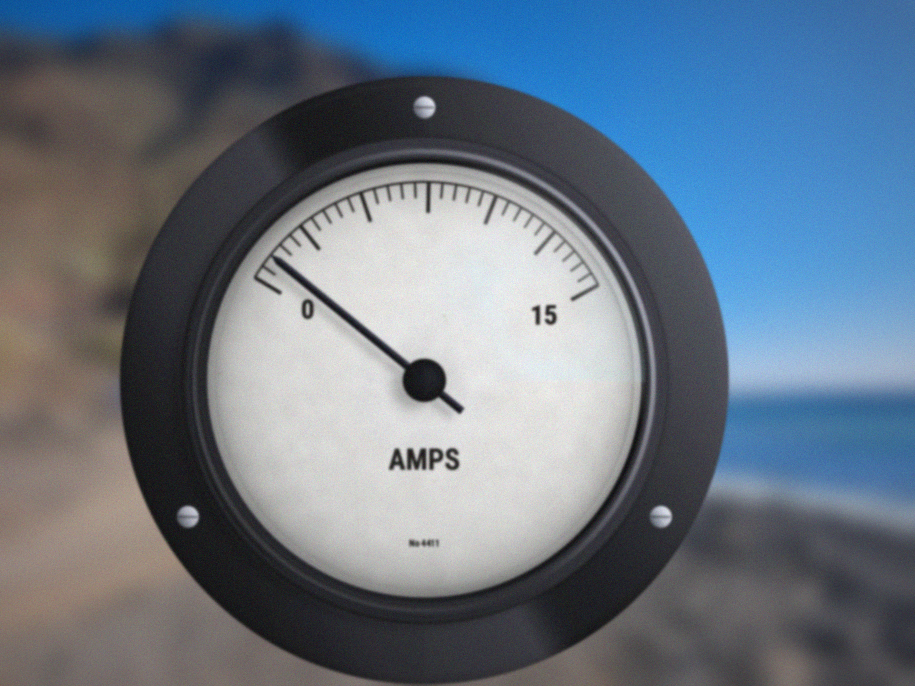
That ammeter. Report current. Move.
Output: 1 A
